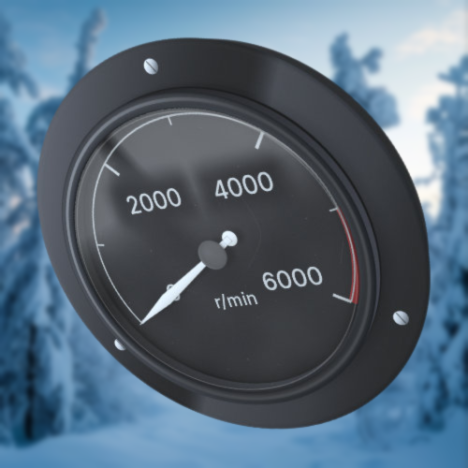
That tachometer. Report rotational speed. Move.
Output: 0 rpm
